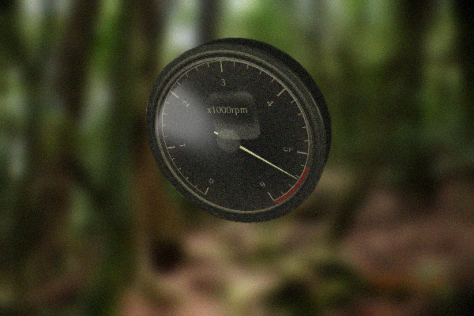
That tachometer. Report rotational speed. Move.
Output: 5400 rpm
